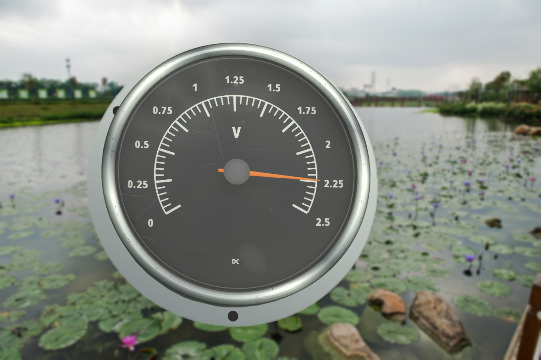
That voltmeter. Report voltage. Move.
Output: 2.25 V
